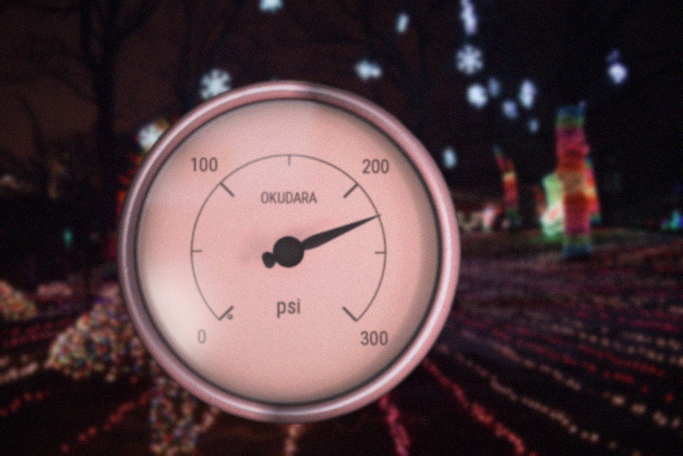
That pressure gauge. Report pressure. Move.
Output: 225 psi
